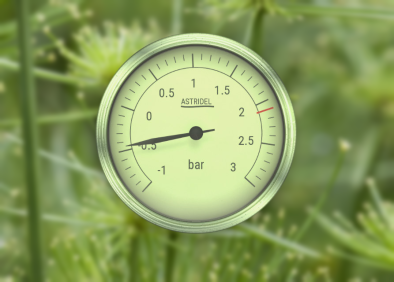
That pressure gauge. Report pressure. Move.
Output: -0.45 bar
